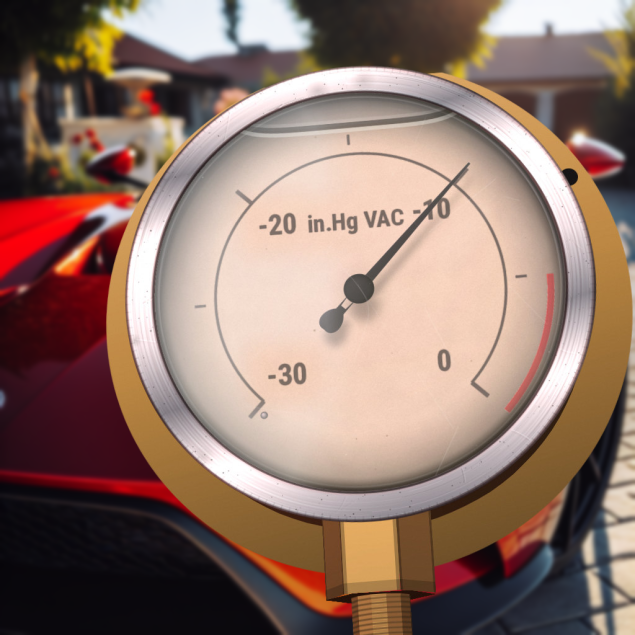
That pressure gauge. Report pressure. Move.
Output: -10 inHg
